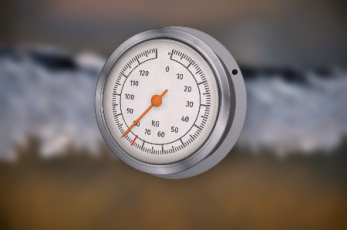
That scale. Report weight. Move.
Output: 80 kg
